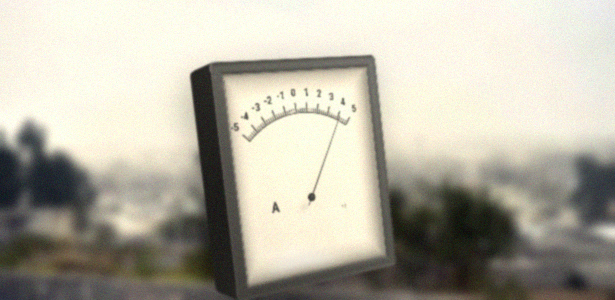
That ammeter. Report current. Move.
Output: 4 A
